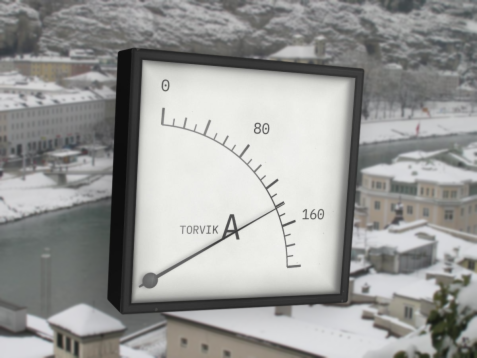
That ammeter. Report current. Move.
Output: 140 A
